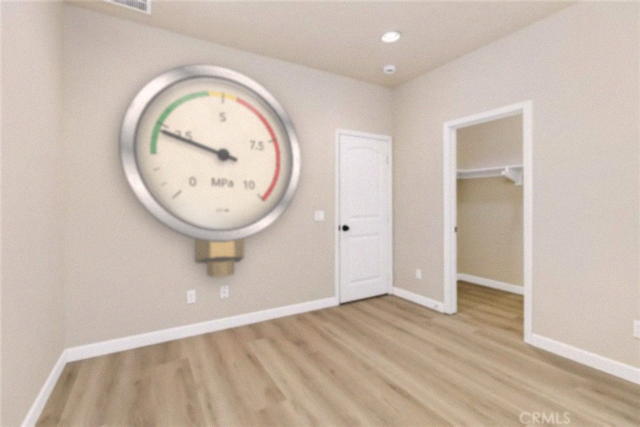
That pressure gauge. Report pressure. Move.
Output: 2.25 MPa
